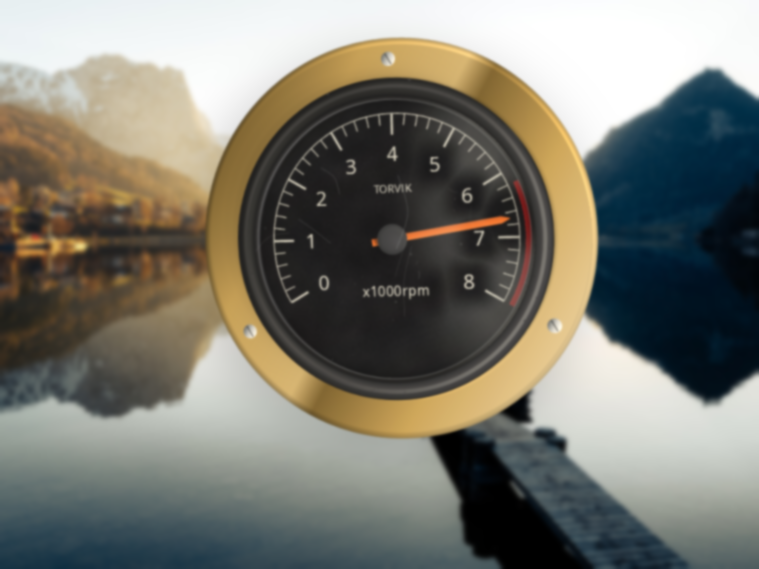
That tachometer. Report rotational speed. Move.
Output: 6700 rpm
